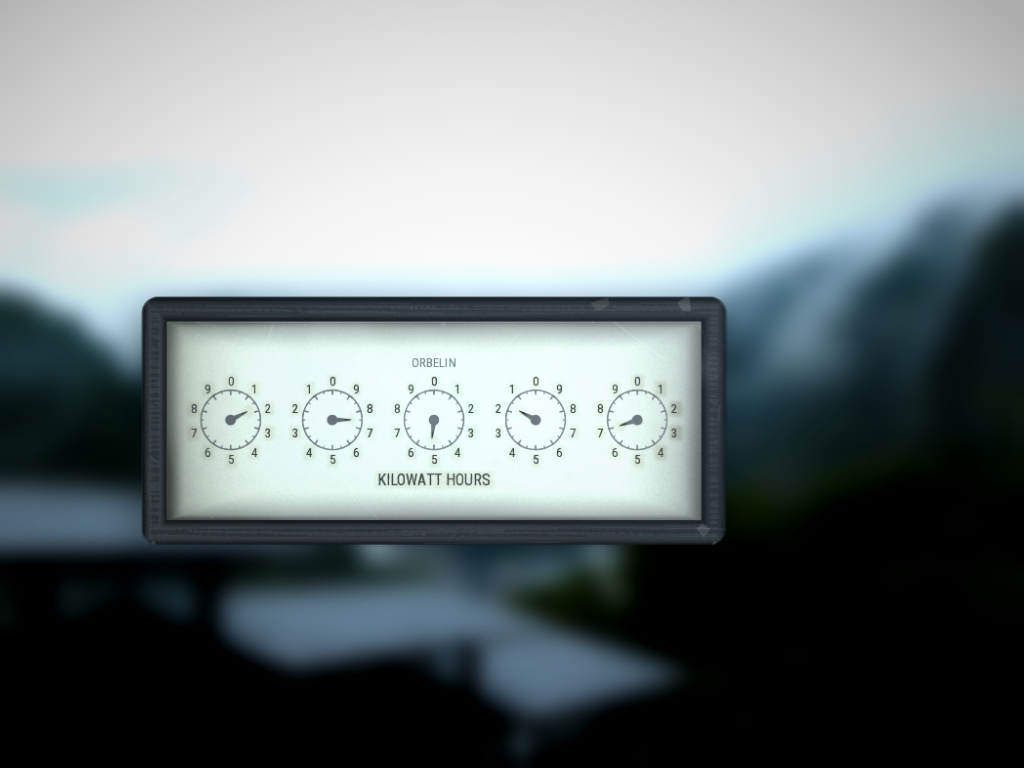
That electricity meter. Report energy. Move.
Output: 17517 kWh
